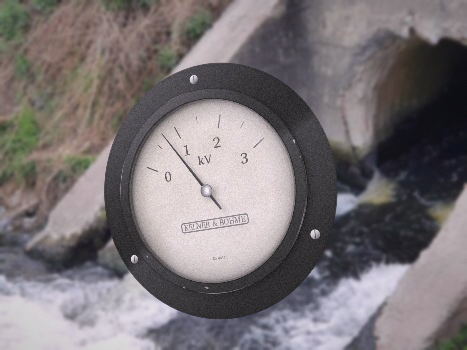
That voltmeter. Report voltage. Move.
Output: 0.75 kV
